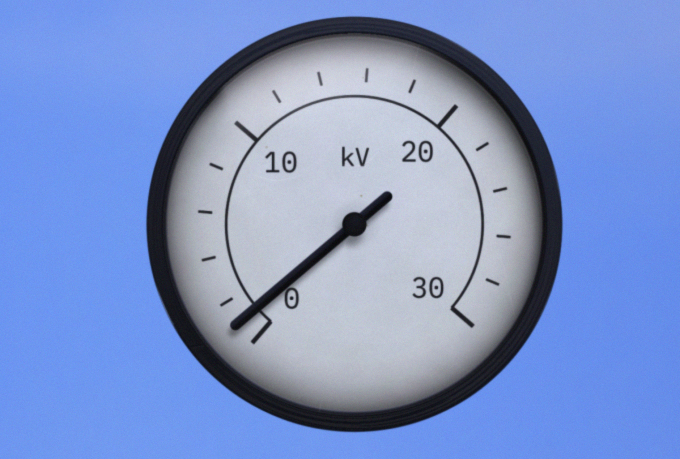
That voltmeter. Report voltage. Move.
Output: 1 kV
